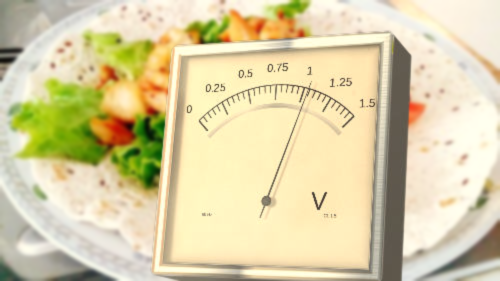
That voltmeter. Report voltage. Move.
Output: 1.05 V
